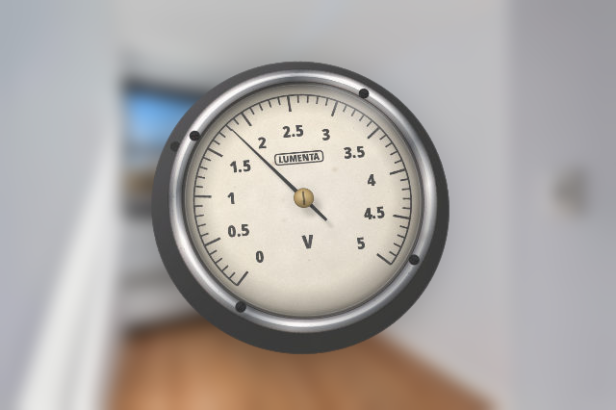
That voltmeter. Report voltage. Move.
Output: 1.8 V
